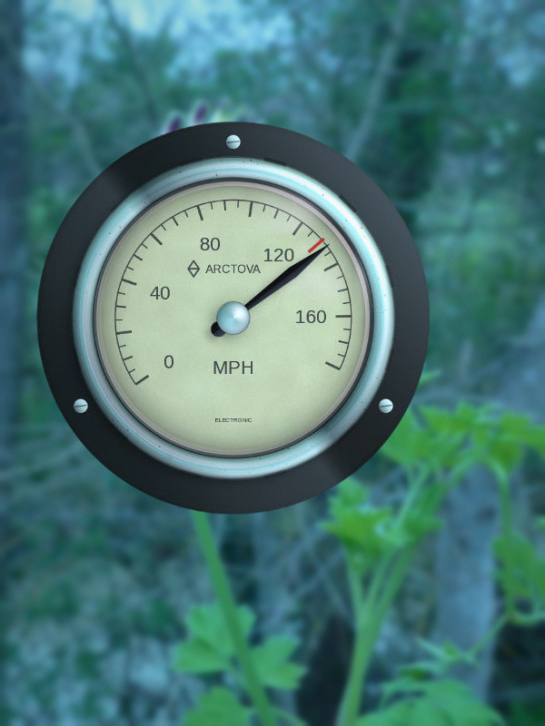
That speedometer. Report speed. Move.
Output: 132.5 mph
